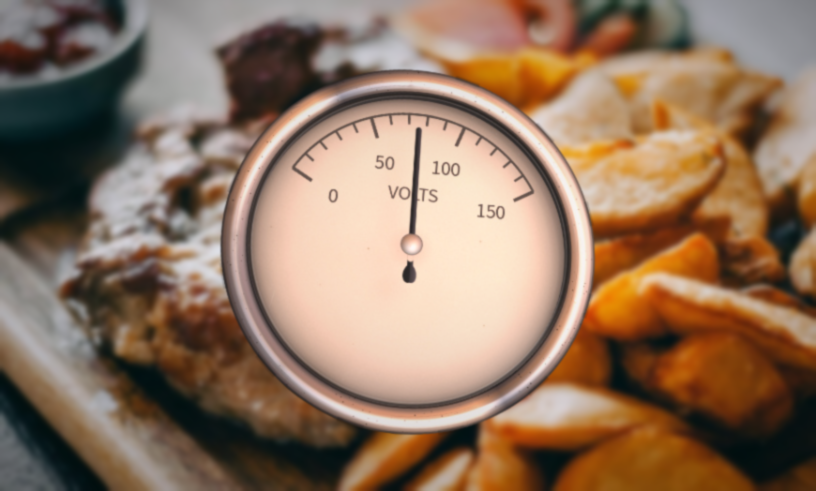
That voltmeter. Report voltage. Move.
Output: 75 V
